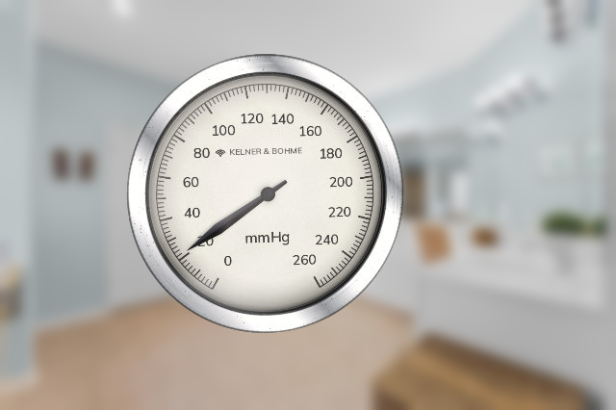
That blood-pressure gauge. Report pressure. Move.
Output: 22 mmHg
